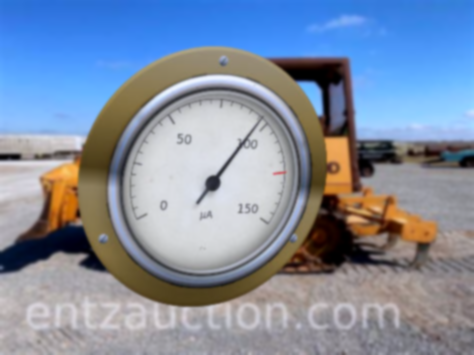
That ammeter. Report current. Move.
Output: 95 µA
